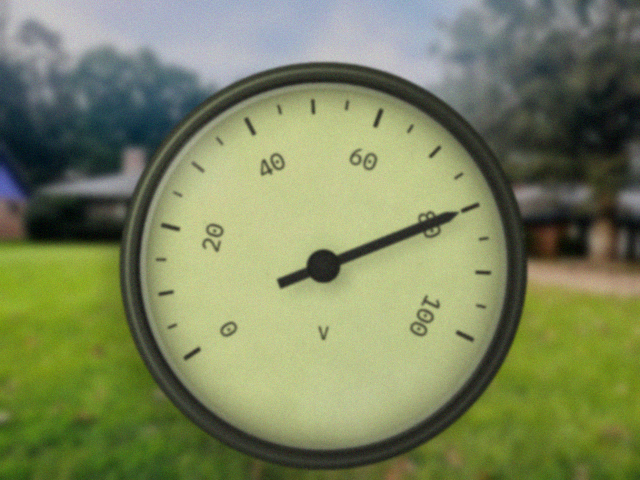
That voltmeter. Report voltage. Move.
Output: 80 V
